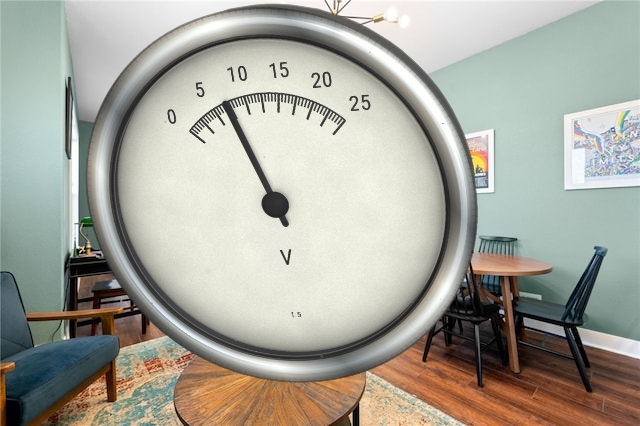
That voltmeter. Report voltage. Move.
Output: 7.5 V
